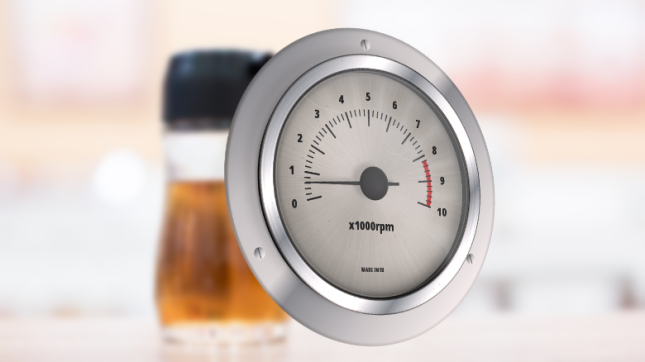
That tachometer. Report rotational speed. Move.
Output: 600 rpm
